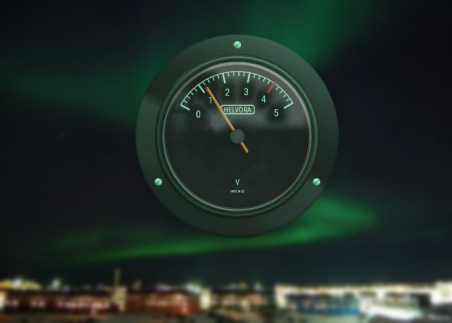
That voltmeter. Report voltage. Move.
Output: 1.2 V
